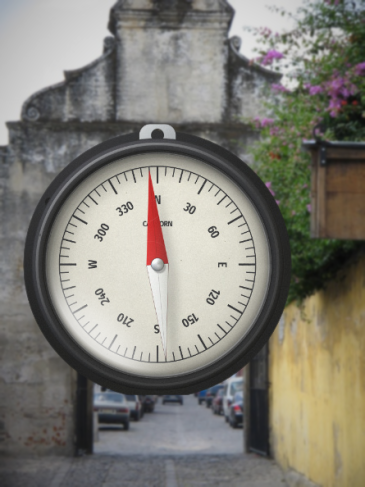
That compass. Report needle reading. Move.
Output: 355 °
